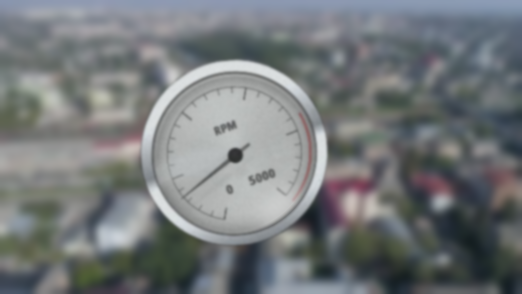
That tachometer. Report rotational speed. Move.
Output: 700 rpm
